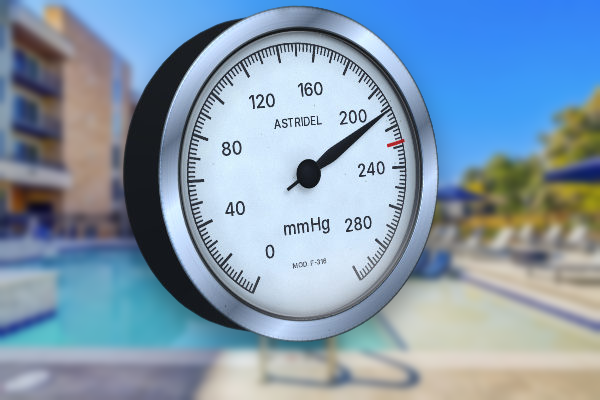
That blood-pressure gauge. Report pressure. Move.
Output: 210 mmHg
